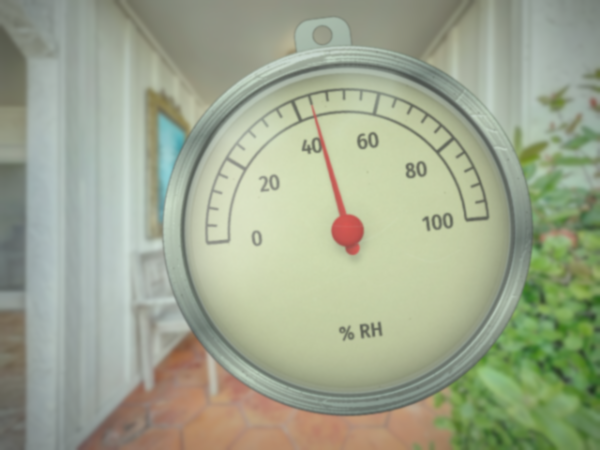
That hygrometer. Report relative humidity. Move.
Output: 44 %
